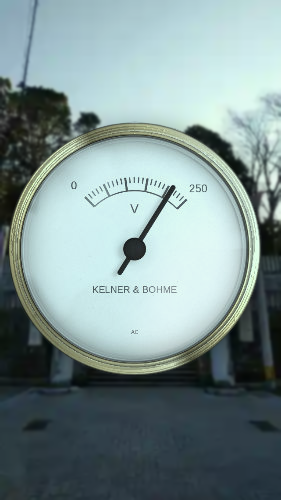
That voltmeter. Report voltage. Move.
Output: 210 V
